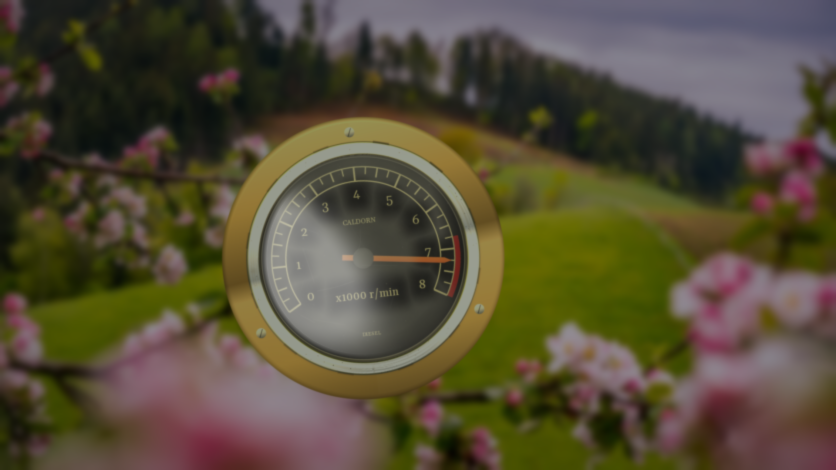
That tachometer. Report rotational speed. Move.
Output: 7250 rpm
